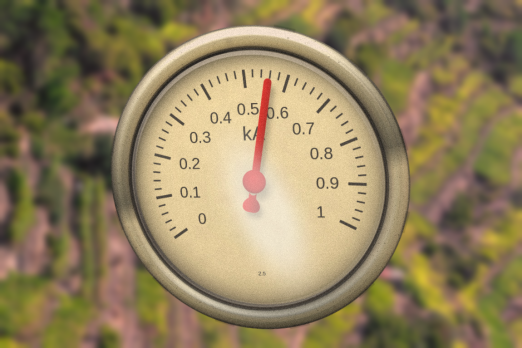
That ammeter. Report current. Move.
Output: 0.56 kA
